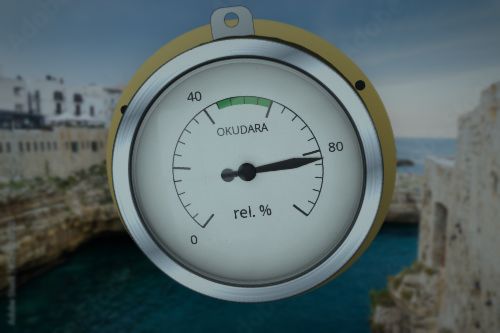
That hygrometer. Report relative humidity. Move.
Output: 82 %
